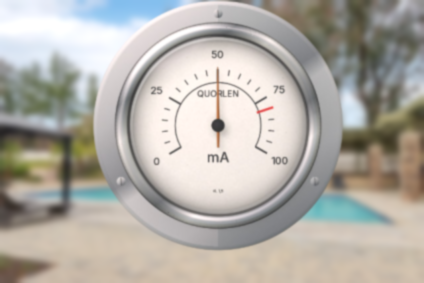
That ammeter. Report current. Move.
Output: 50 mA
